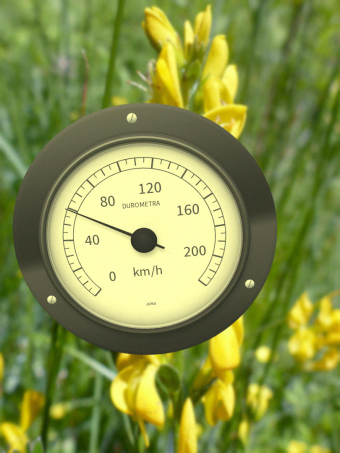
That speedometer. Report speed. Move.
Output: 60 km/h
